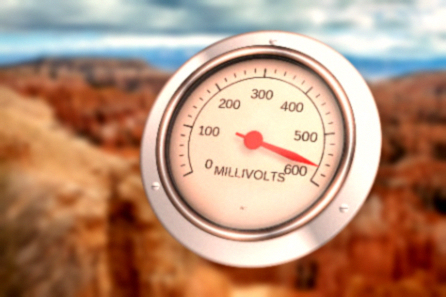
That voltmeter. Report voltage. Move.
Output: 570 mV
